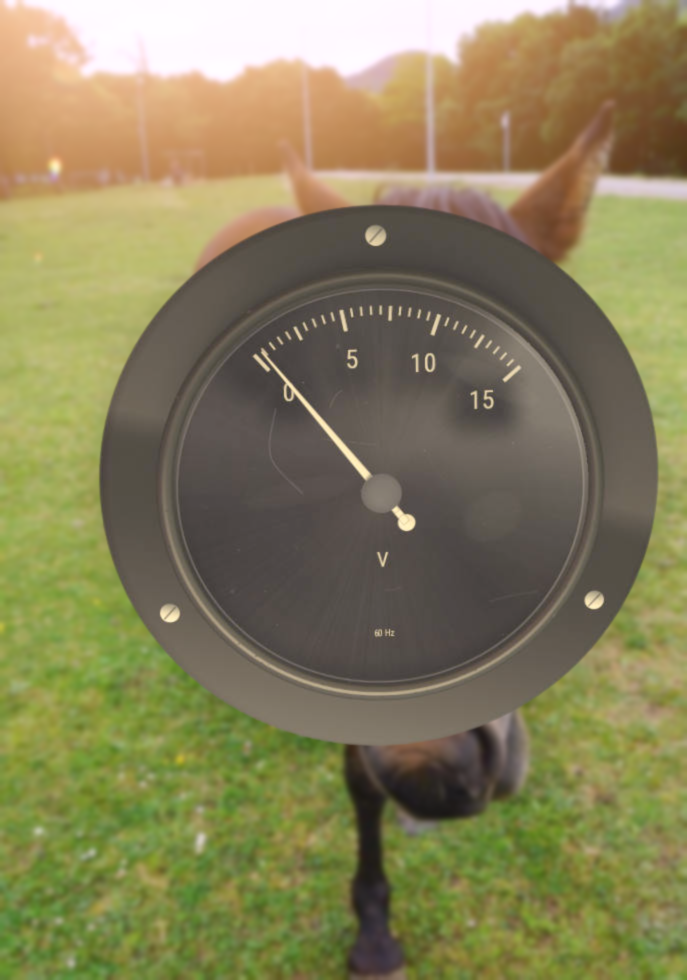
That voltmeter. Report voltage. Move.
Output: 0.5 V
